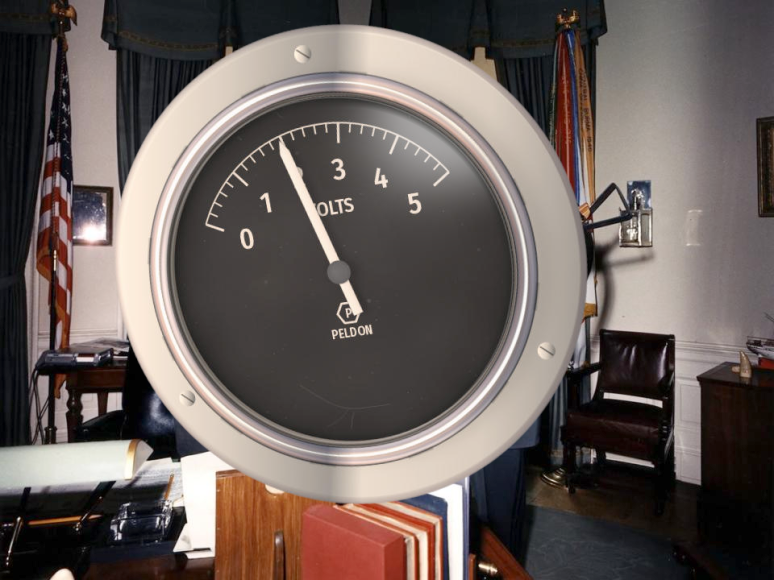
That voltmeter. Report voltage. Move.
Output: 2 V
